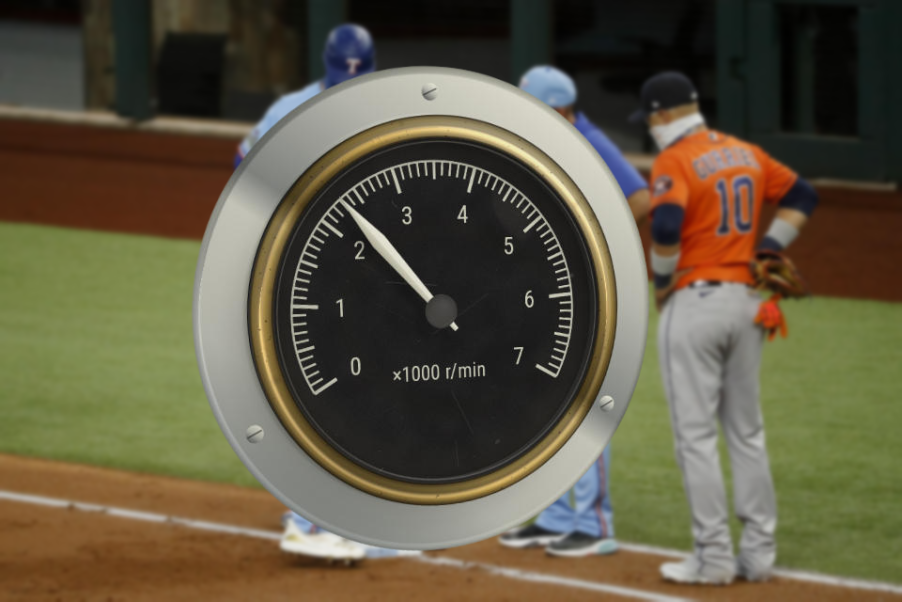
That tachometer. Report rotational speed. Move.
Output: 2300 rpm
